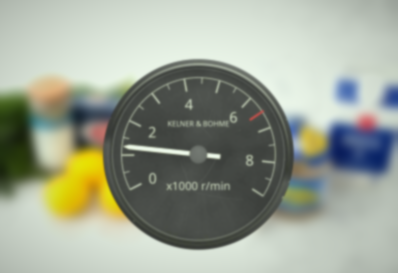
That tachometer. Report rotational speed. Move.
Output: 1250 rpm
